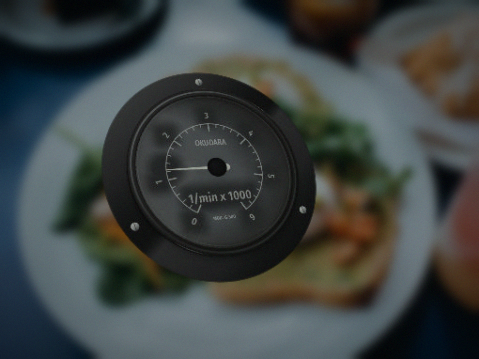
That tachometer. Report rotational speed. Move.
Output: 1200 rpm
